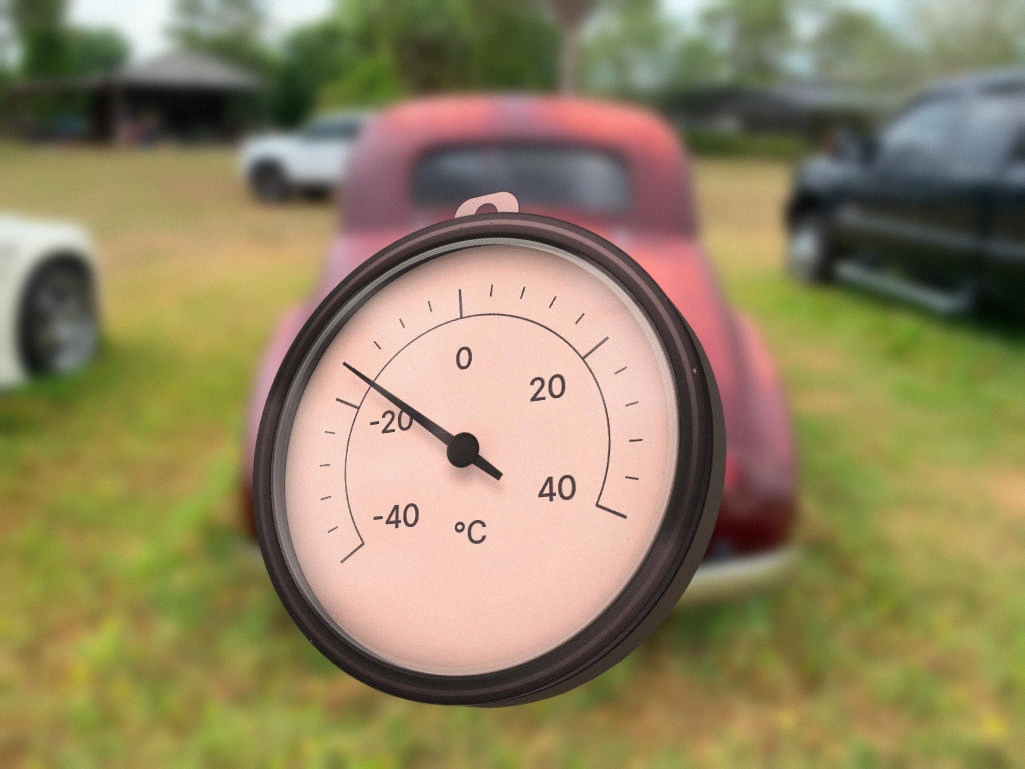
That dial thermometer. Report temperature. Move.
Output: -16 °C
